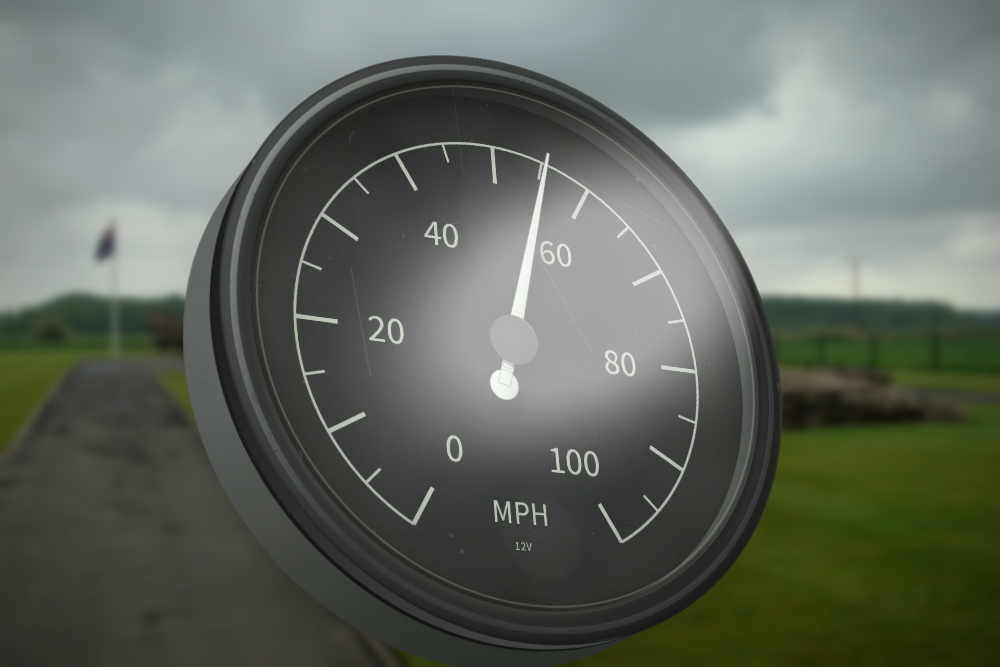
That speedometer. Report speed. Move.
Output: 55 mph
